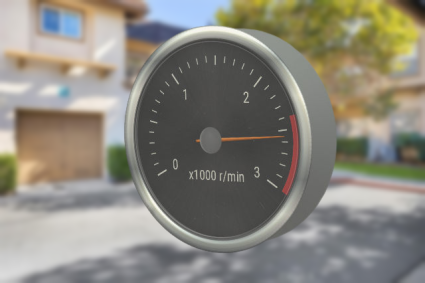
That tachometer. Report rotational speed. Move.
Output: 2550 rpm
